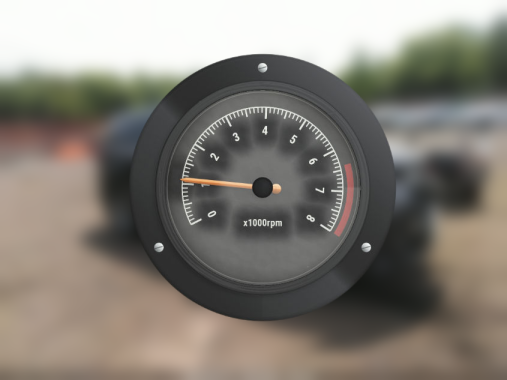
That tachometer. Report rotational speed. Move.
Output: 1100 rpm
